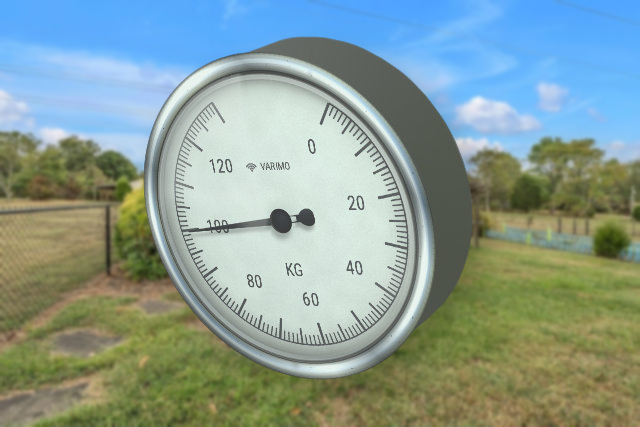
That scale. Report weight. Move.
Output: 100 kg
